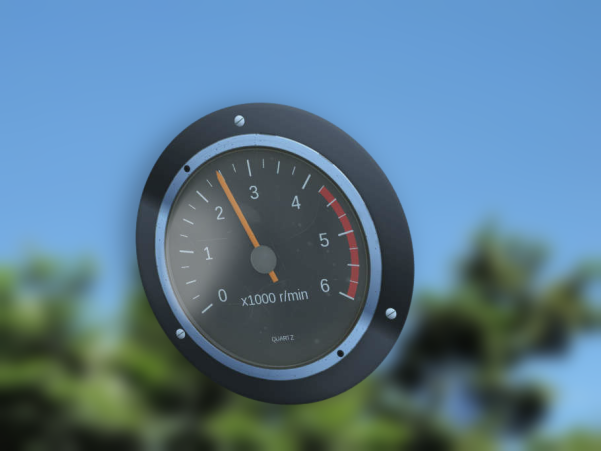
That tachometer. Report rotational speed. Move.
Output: 2500 rpm
